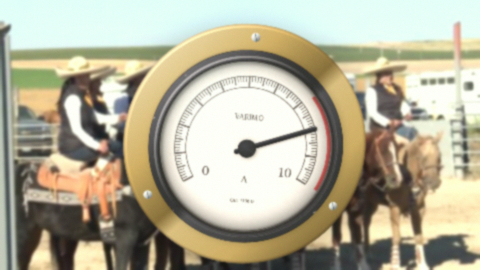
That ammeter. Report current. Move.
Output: 8 A
